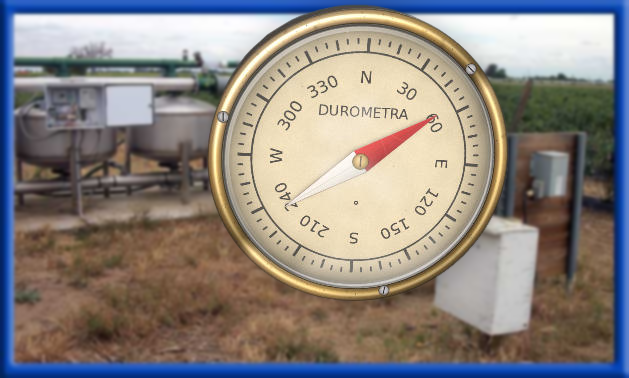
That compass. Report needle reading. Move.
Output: 55 °
